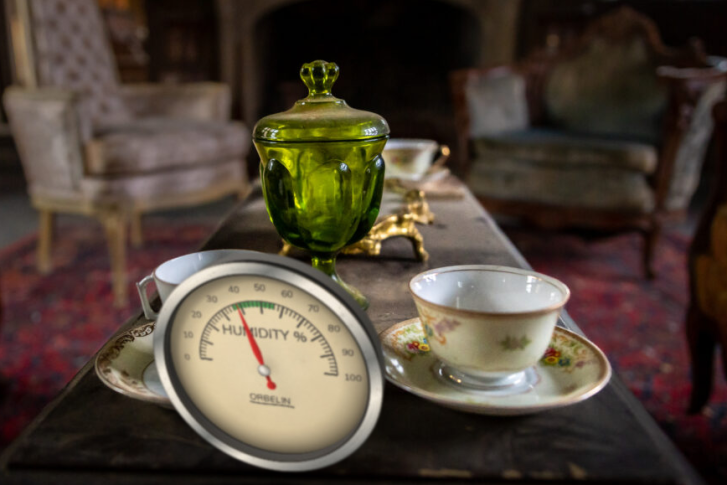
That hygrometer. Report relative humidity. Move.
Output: 40 %
